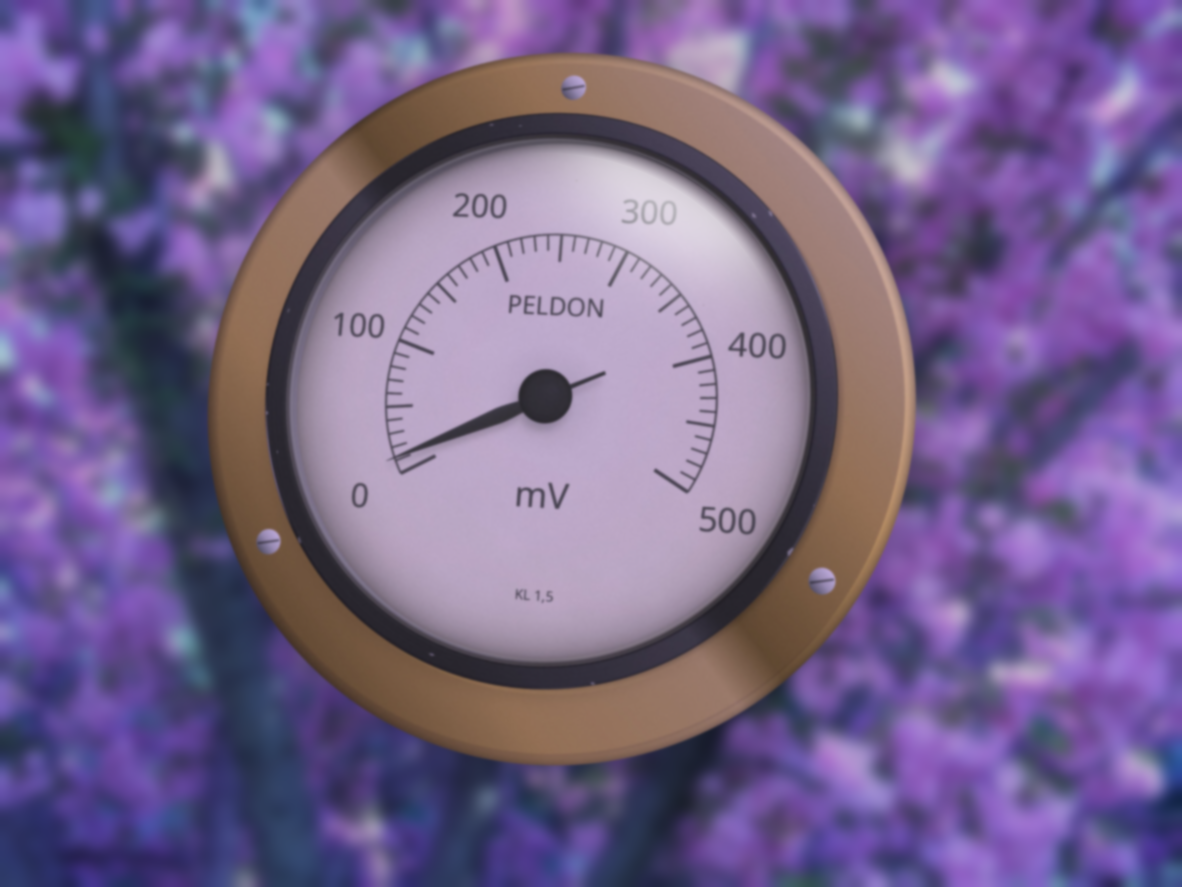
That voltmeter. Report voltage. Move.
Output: 10 mV
